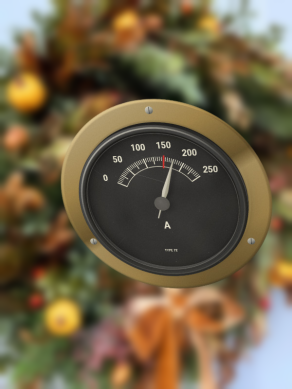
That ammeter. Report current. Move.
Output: 175 A
